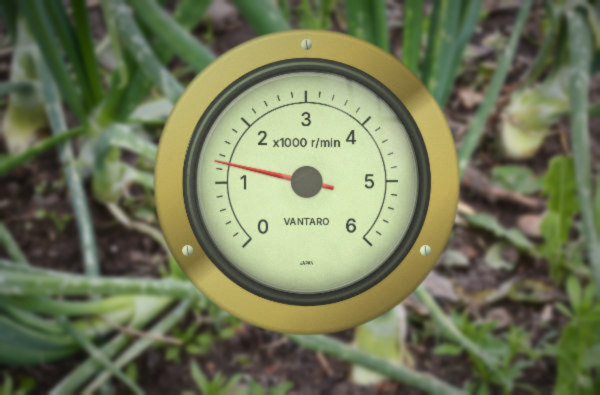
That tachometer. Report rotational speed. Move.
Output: 1300 rpm
